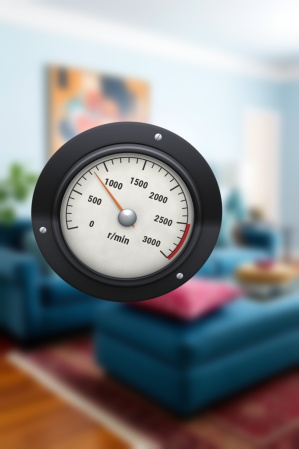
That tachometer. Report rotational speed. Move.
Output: 850 rpm
